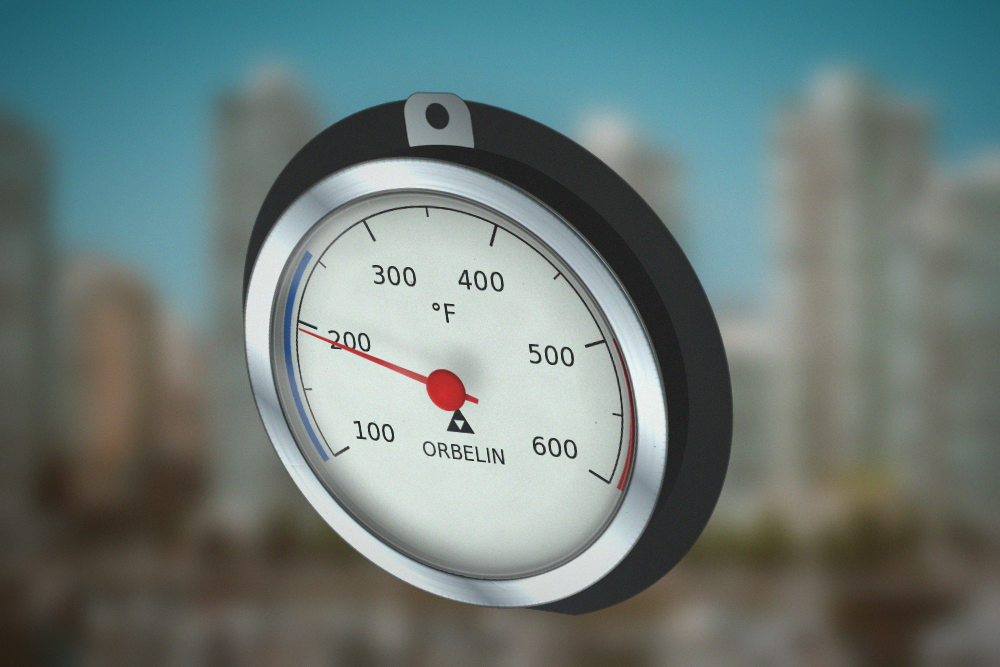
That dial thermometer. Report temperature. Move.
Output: 200 °F
